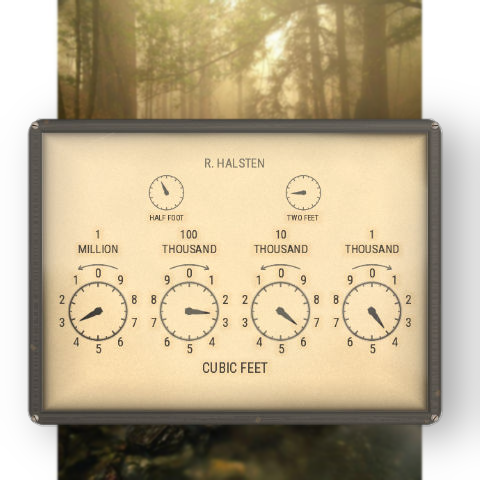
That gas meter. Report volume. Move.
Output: 326400 ft³
